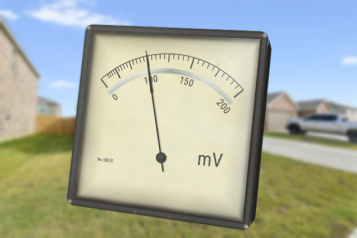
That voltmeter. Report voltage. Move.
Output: 100 mV
